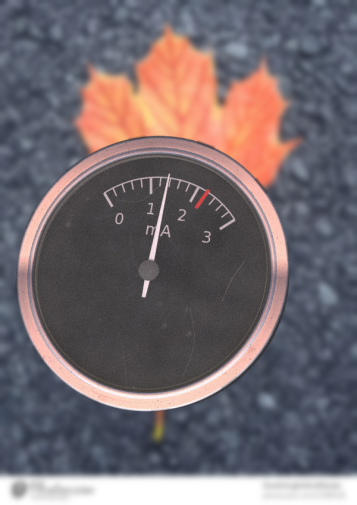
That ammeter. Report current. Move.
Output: 1.4 mA
